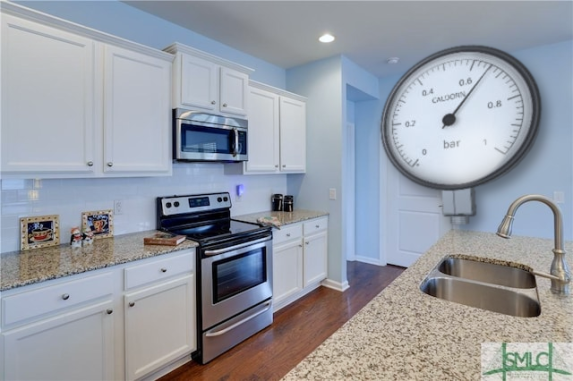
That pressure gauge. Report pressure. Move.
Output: 0.66 bar
